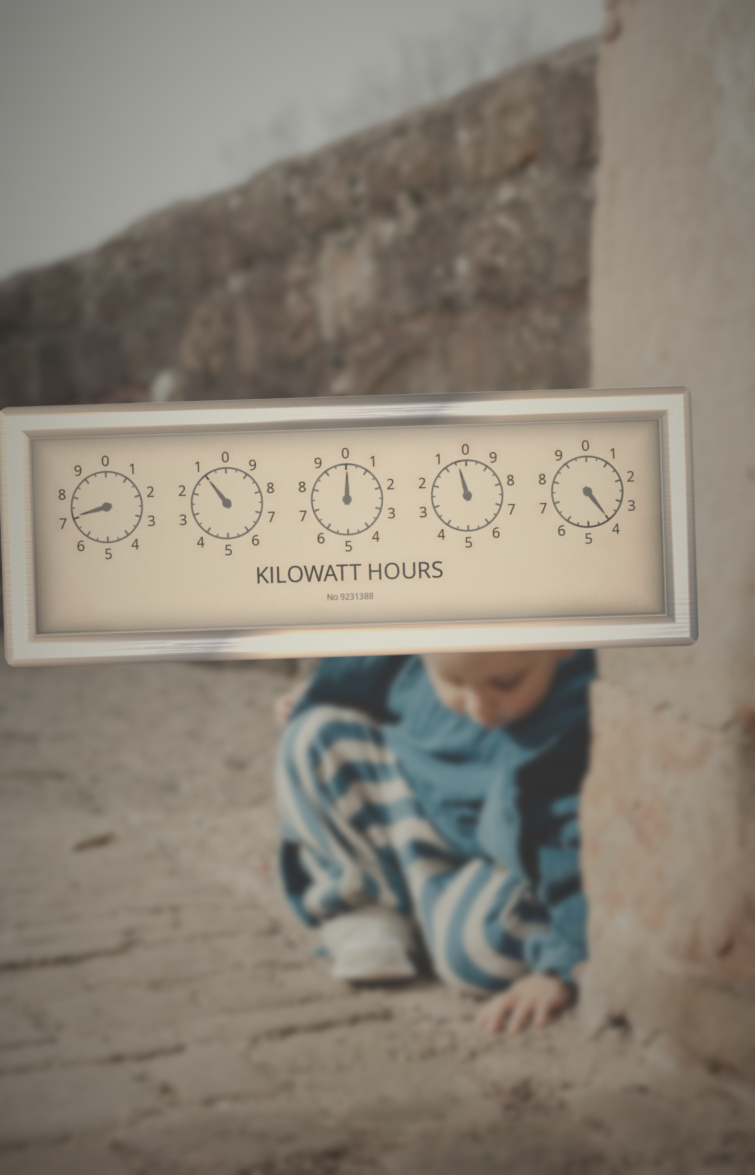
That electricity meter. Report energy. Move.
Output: 71004 kWh
